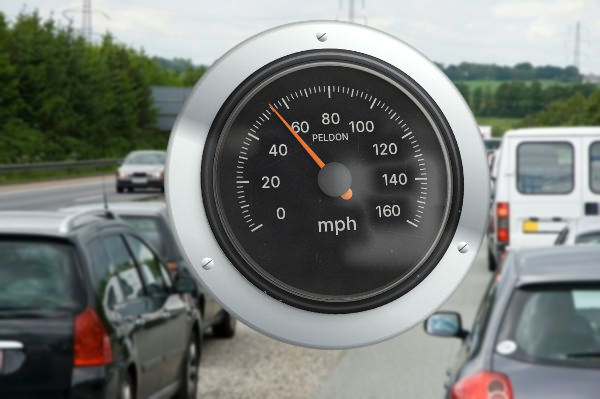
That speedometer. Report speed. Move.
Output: 54 mph
